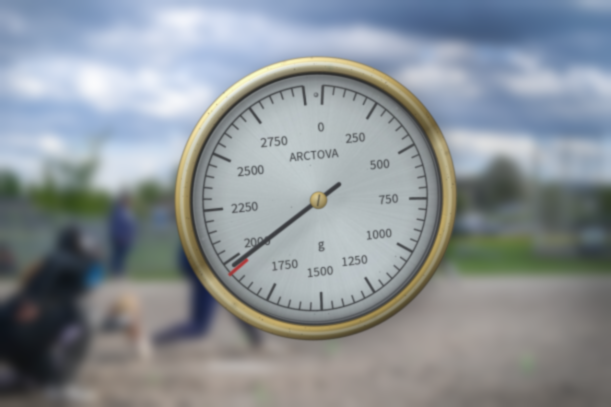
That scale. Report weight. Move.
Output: 1975 g
